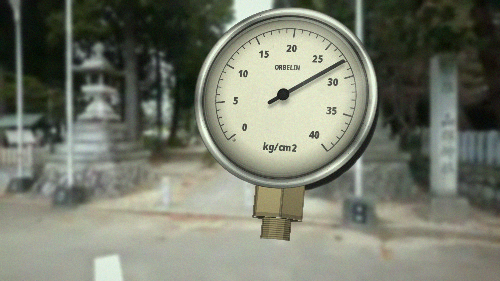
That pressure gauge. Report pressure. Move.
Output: 28 kg/cm²
